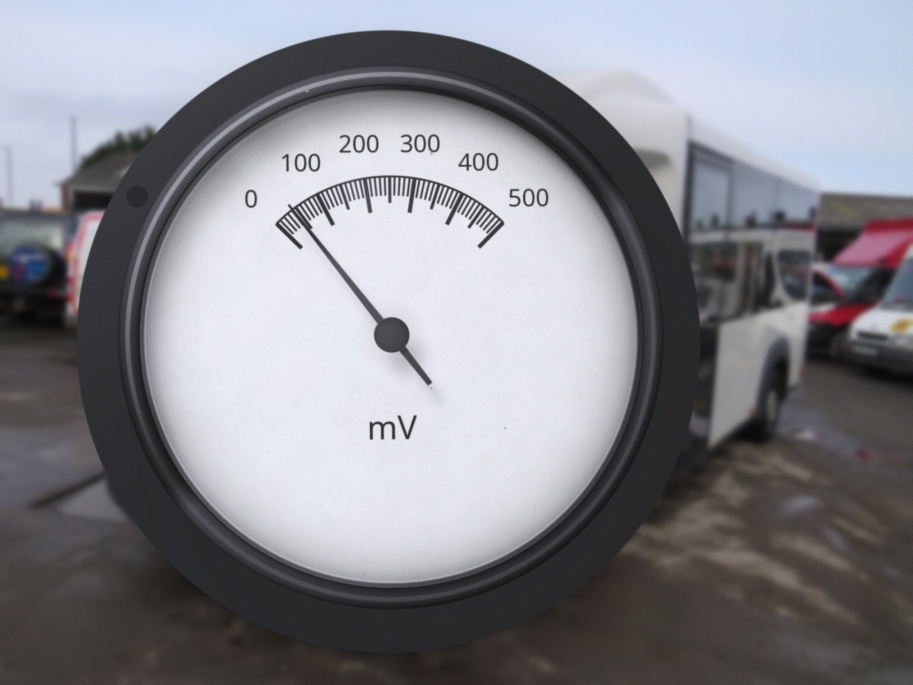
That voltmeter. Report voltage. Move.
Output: 40 mV
